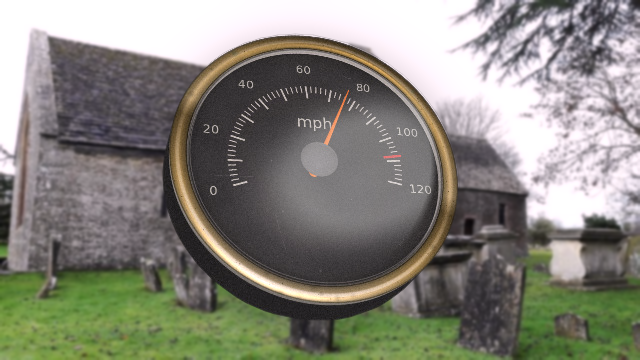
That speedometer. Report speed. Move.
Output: 76 mph
